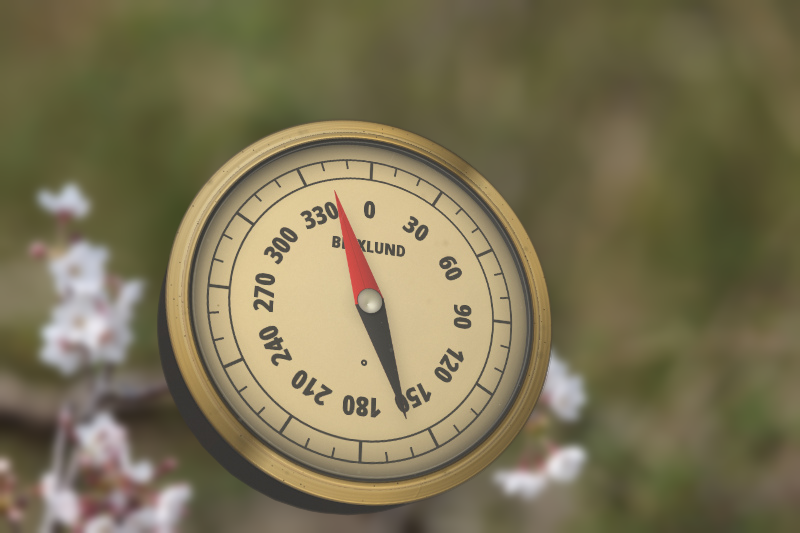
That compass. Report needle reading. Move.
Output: 340 °
